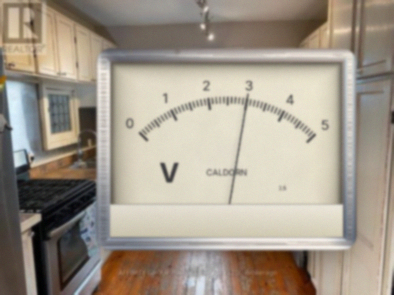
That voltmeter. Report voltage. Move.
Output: 3 V
